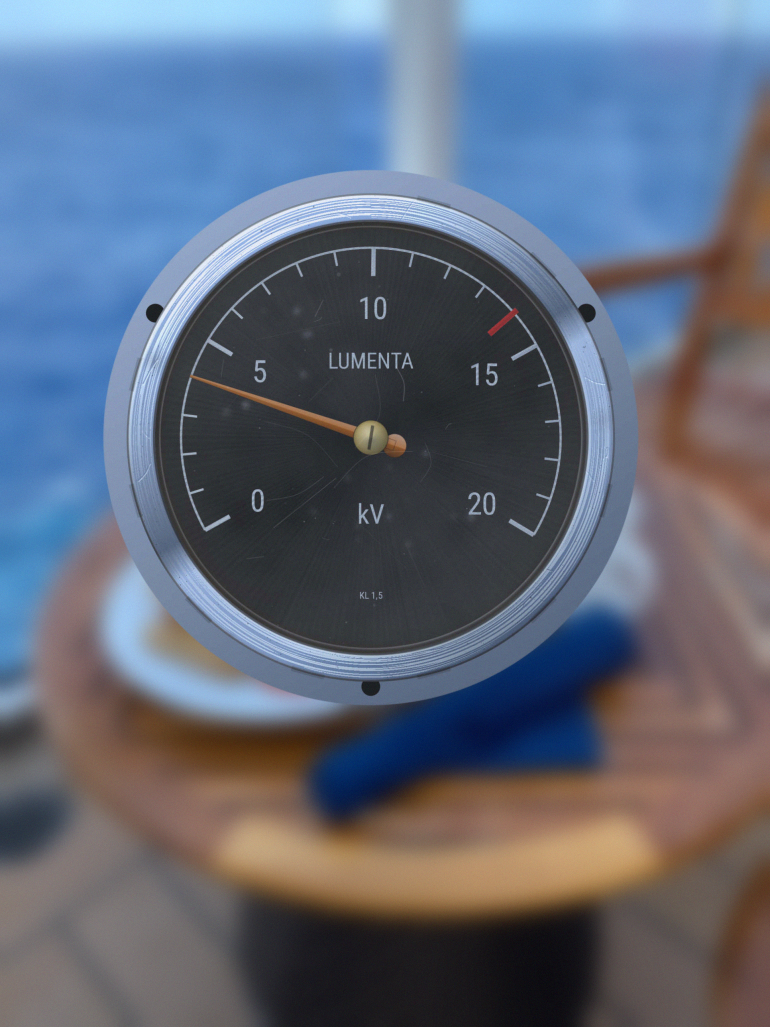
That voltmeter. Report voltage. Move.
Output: 4 kV
